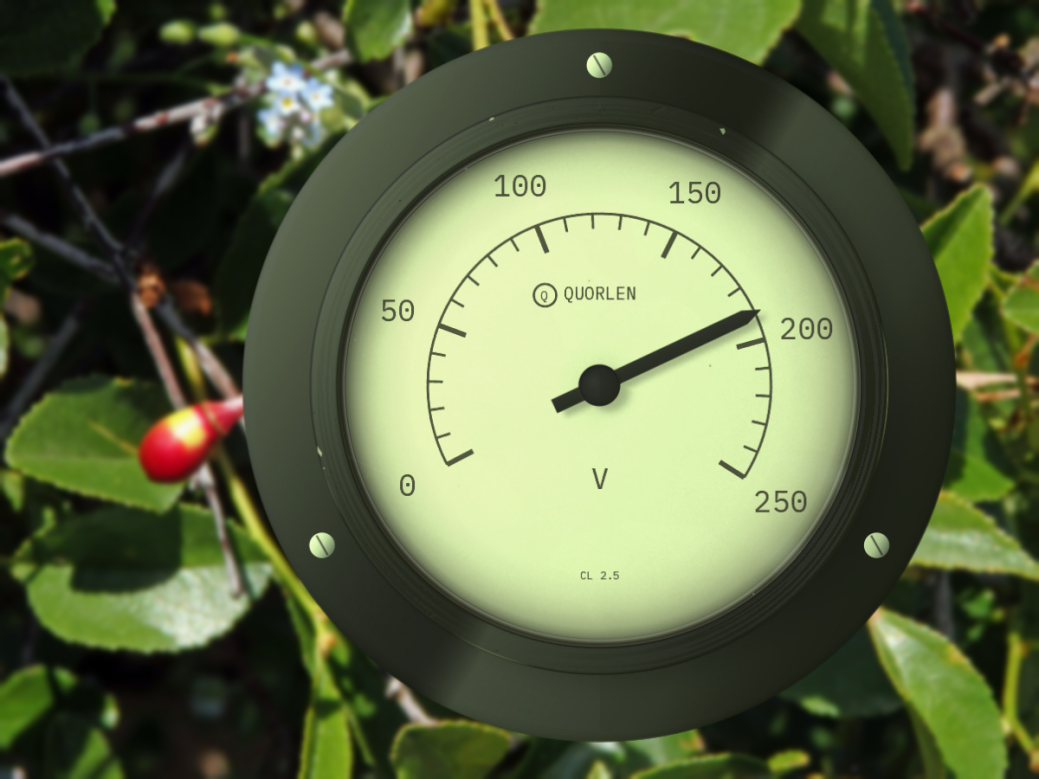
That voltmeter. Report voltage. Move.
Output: 190 V
